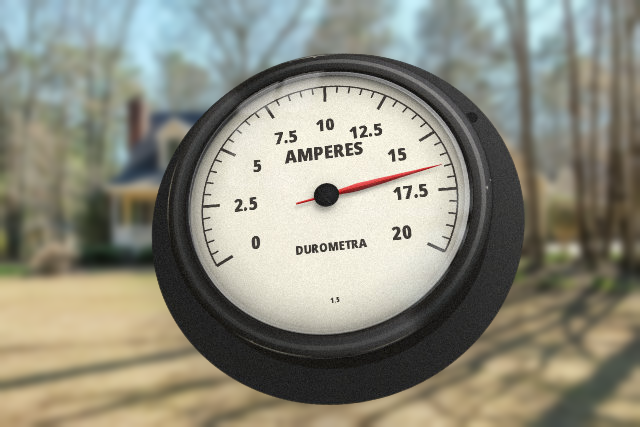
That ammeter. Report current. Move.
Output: 16.5 A
